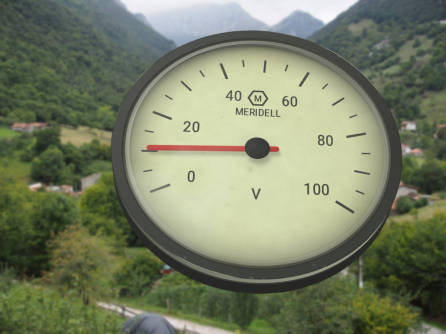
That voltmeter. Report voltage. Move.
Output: 10 V
